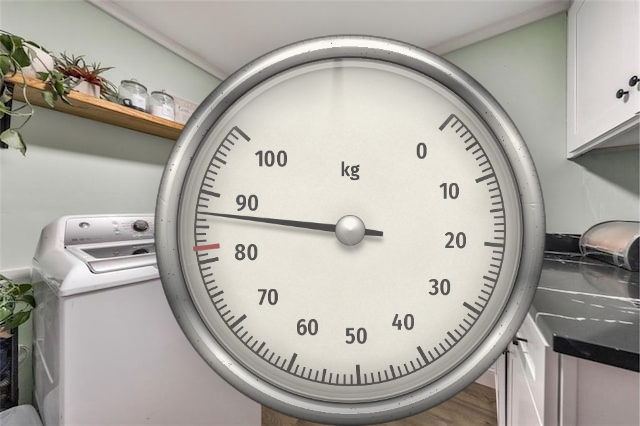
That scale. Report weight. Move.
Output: 87 kg
